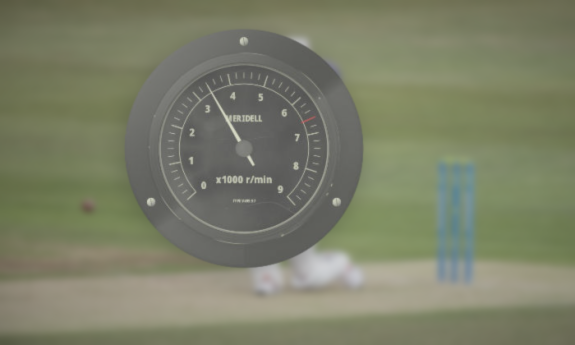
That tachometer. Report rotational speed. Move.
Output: 3400 rpm
